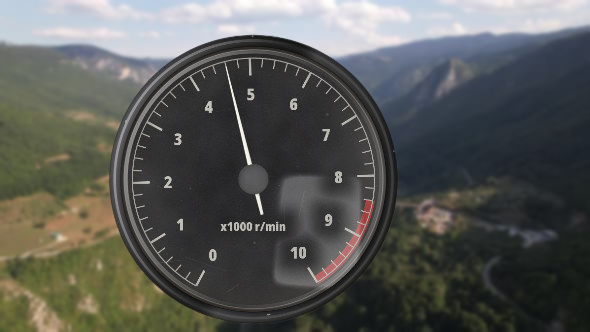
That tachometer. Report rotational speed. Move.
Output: 4600 rpm
